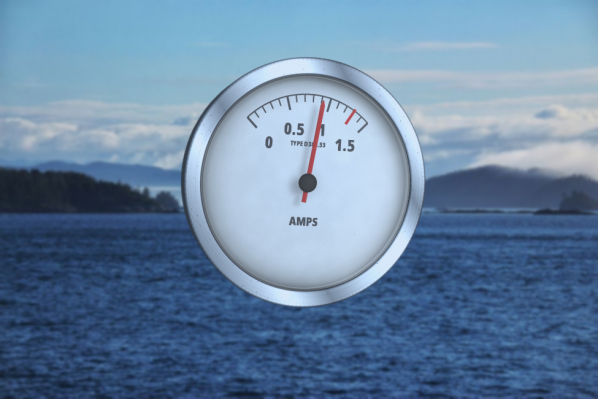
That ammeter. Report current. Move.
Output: 0.9 A
